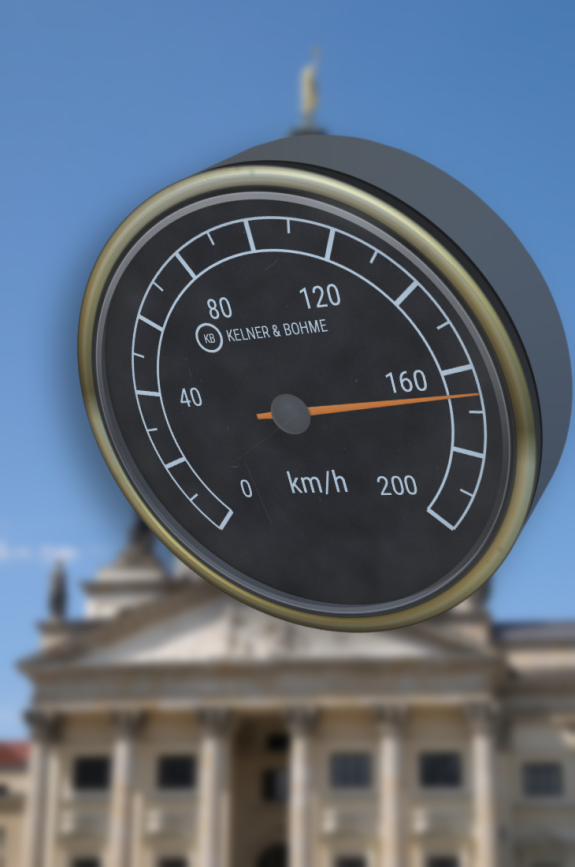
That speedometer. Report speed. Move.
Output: 165 km/h
